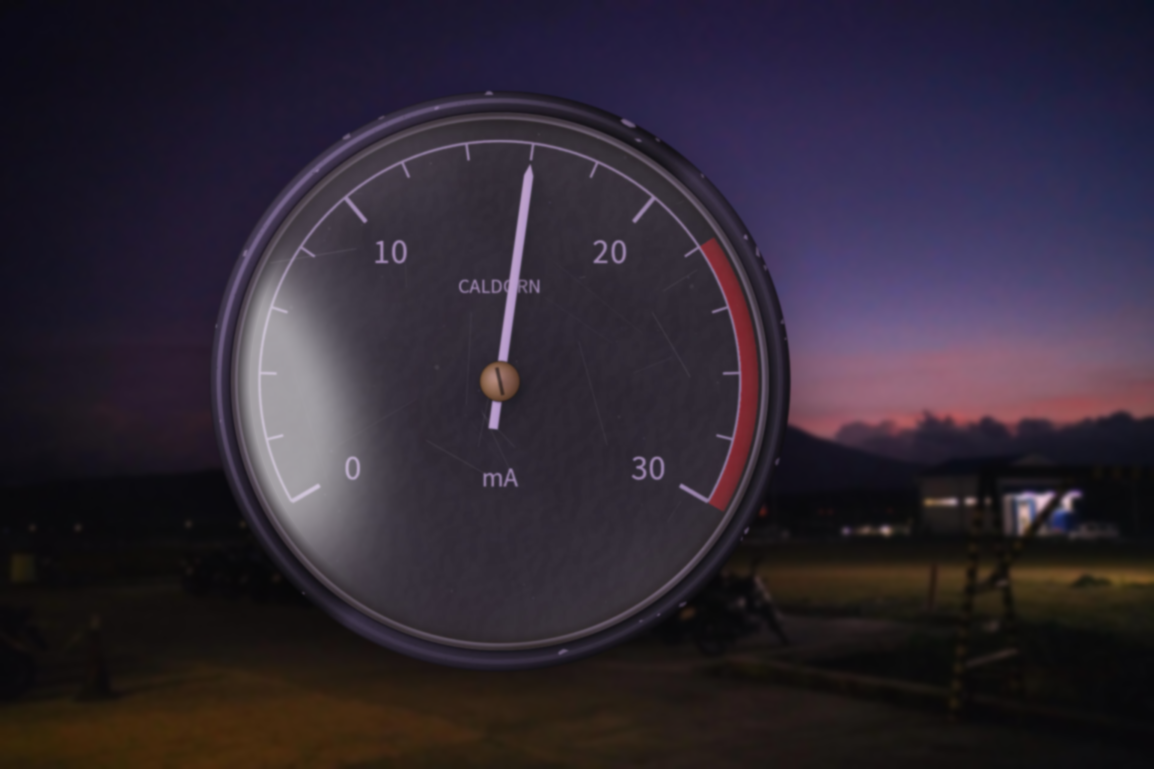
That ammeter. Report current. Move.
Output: 16 mA
